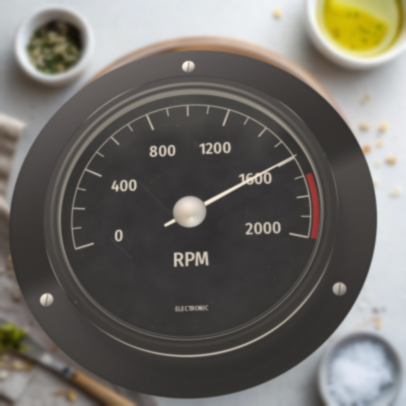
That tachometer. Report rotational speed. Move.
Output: 1600 rpm
